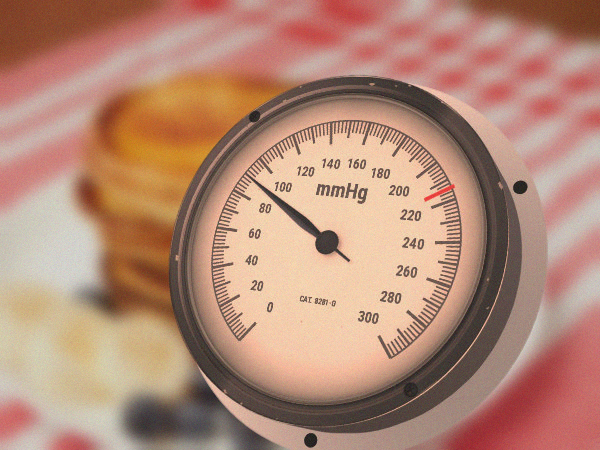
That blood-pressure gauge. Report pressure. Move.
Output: 90 mmHg
